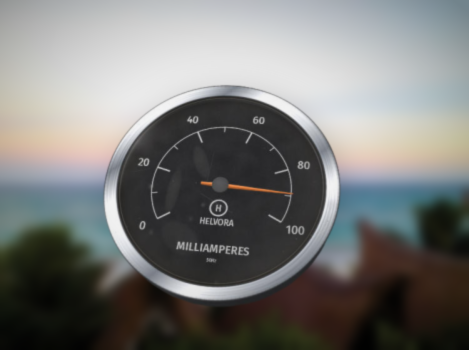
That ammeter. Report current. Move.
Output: 90 mA
